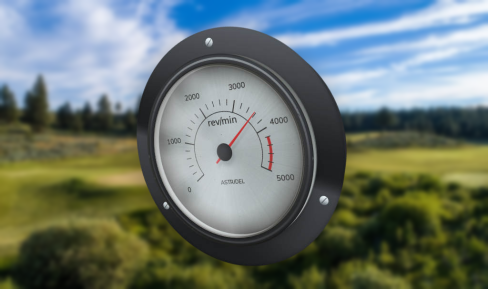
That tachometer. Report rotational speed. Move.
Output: 3600 rpm
